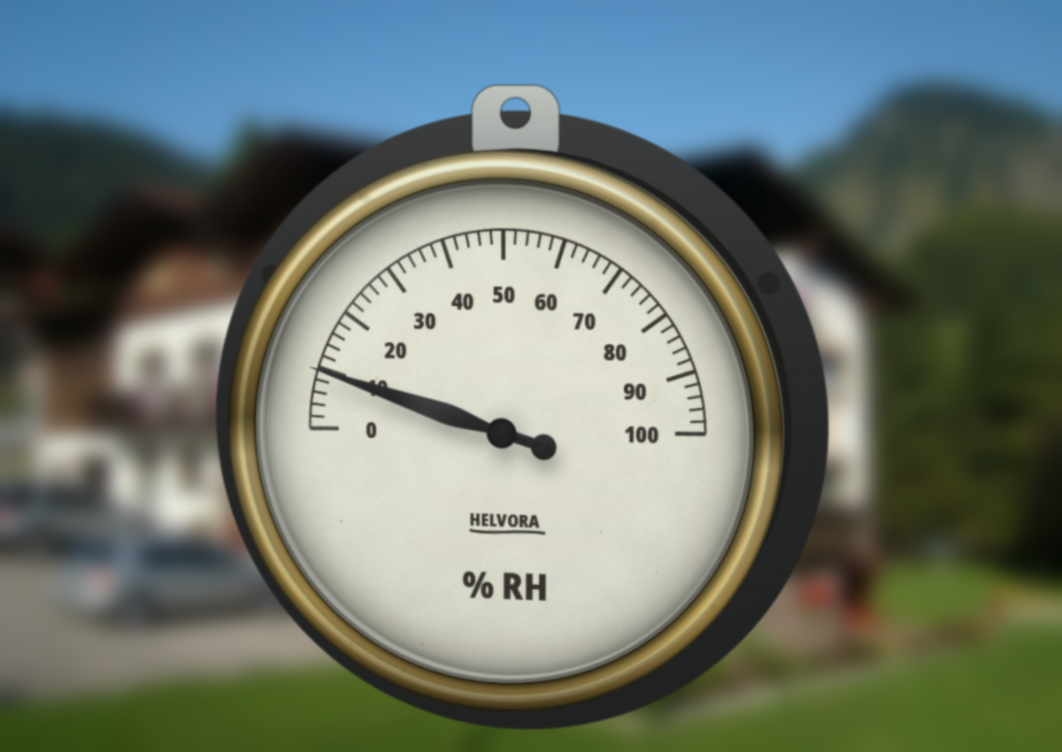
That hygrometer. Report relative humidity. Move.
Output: 10 %
